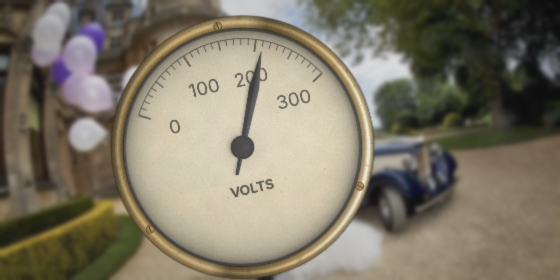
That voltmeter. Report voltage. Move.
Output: 210 V
